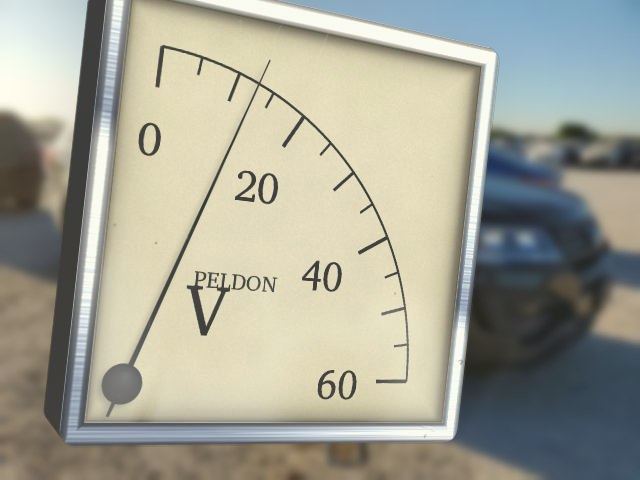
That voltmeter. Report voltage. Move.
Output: 12.5 V
